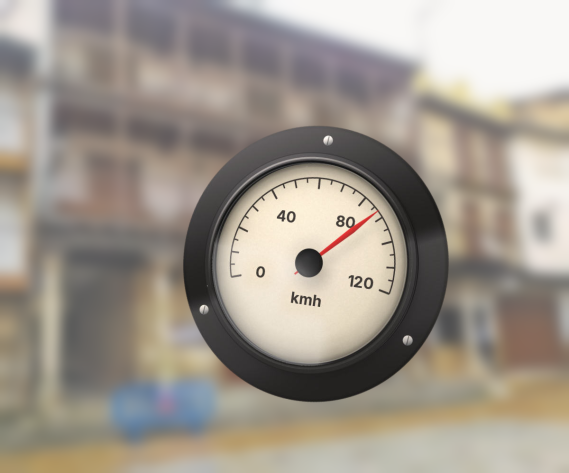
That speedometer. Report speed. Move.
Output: 87.5 km/h
